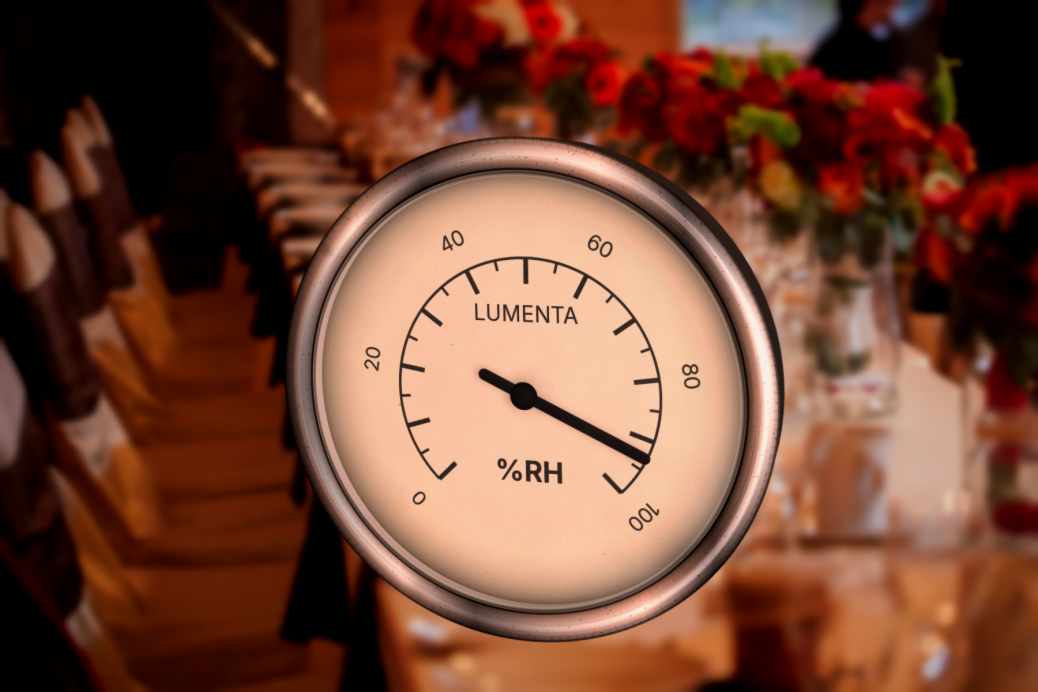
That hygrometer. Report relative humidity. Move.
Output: 92.5 %
